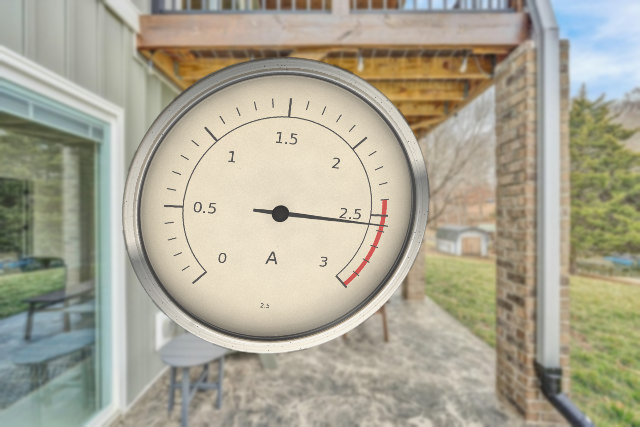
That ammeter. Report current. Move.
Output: 2.55 A
